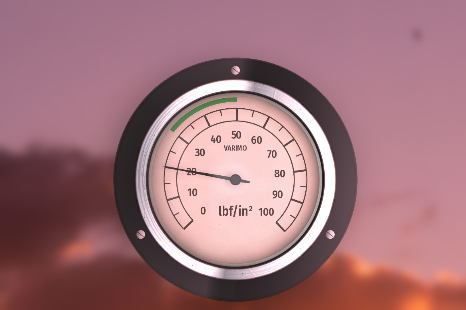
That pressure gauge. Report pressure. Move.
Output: 20 psi
